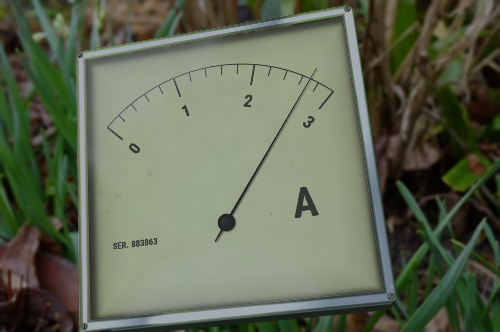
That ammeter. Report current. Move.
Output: 2.7 A
